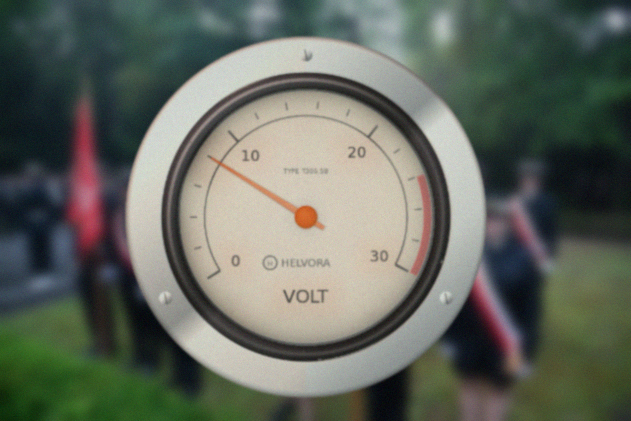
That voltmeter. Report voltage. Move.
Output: 8 V
